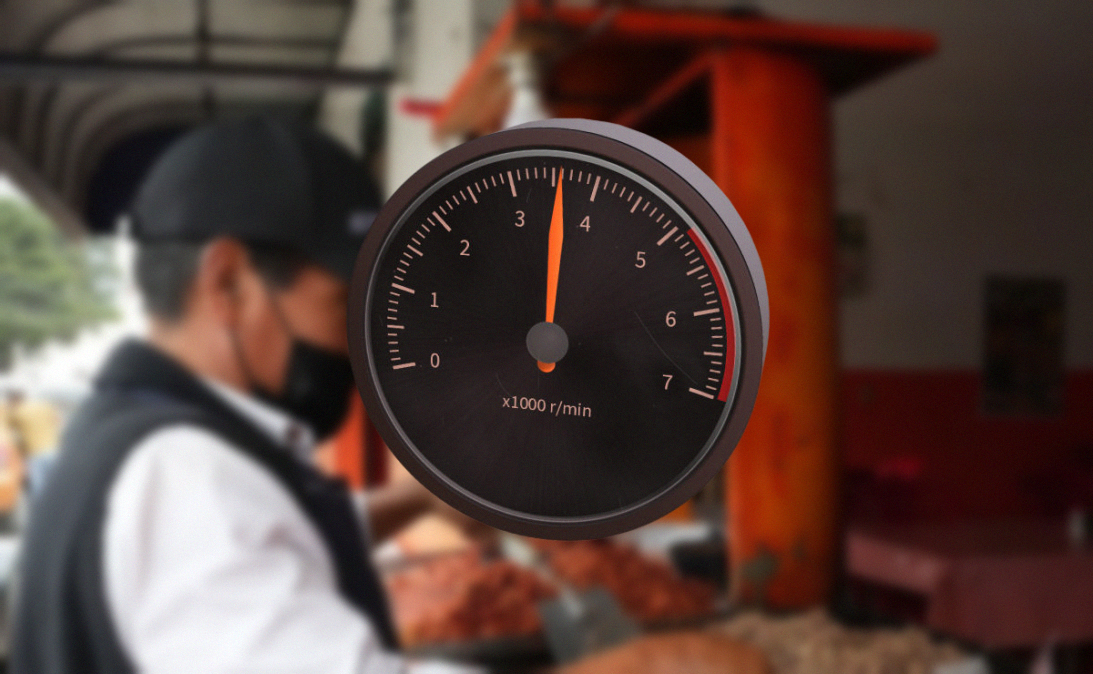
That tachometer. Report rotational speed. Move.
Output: 3600 rpm
